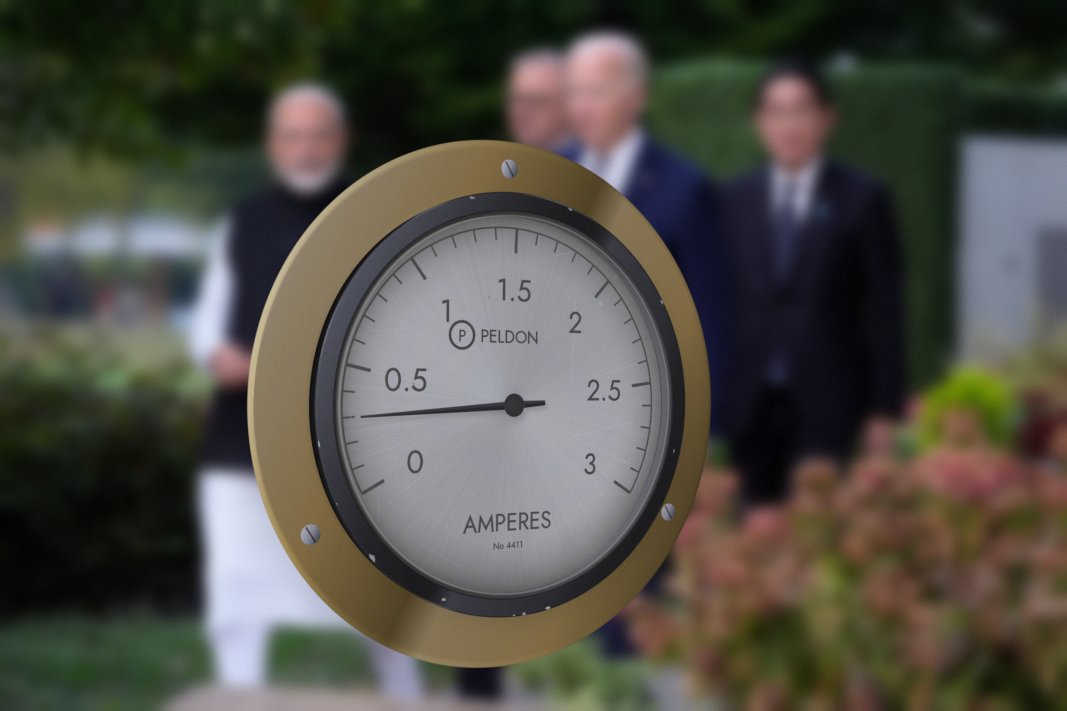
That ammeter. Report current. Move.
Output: 0.3 A
